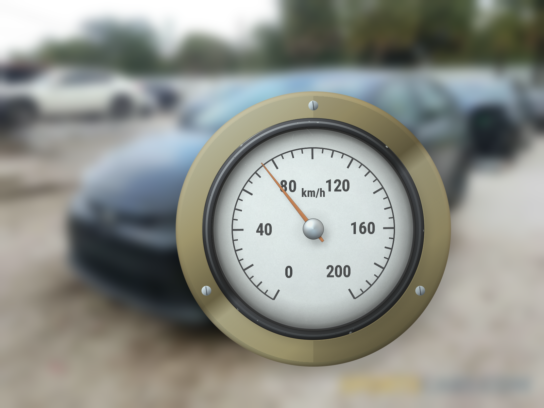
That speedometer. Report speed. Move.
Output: 75 km/h
